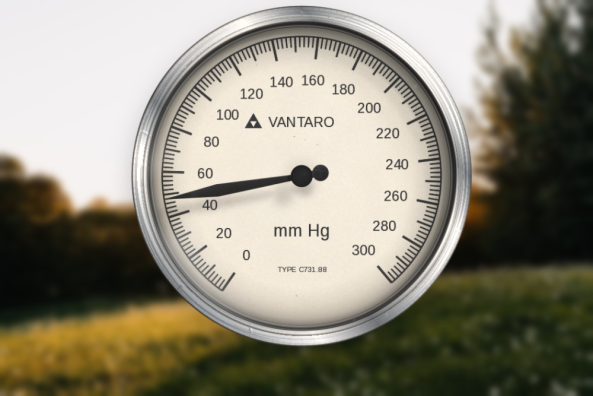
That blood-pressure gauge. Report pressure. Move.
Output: 48 mmHg
